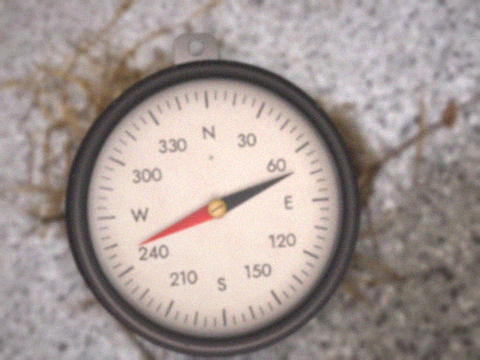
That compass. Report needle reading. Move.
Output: 250 °
